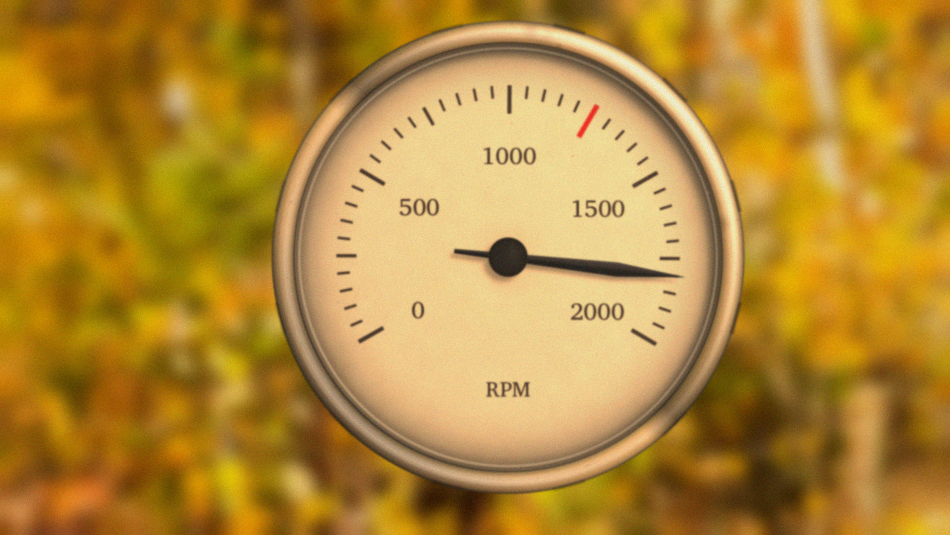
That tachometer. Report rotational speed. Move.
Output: 1800 rpm
